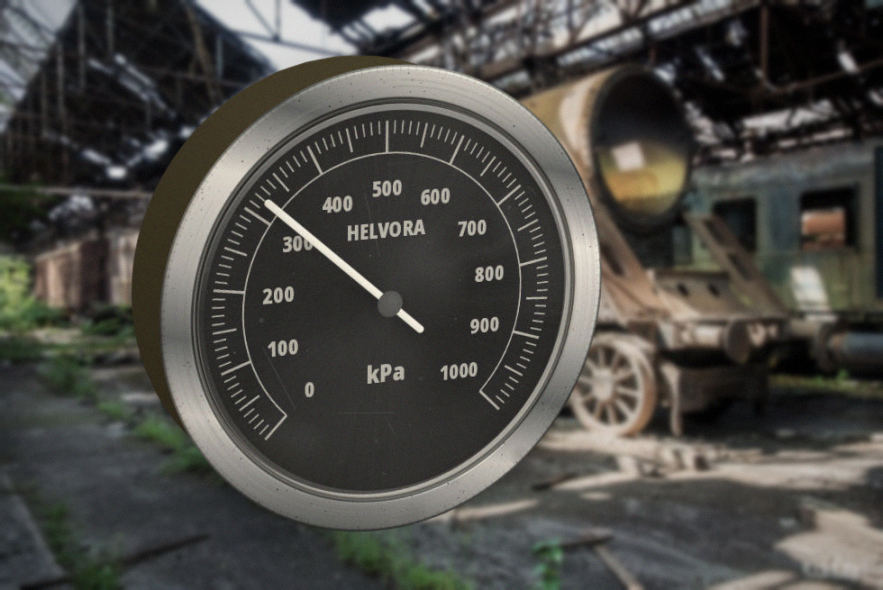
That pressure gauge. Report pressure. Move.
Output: 320 kPa
